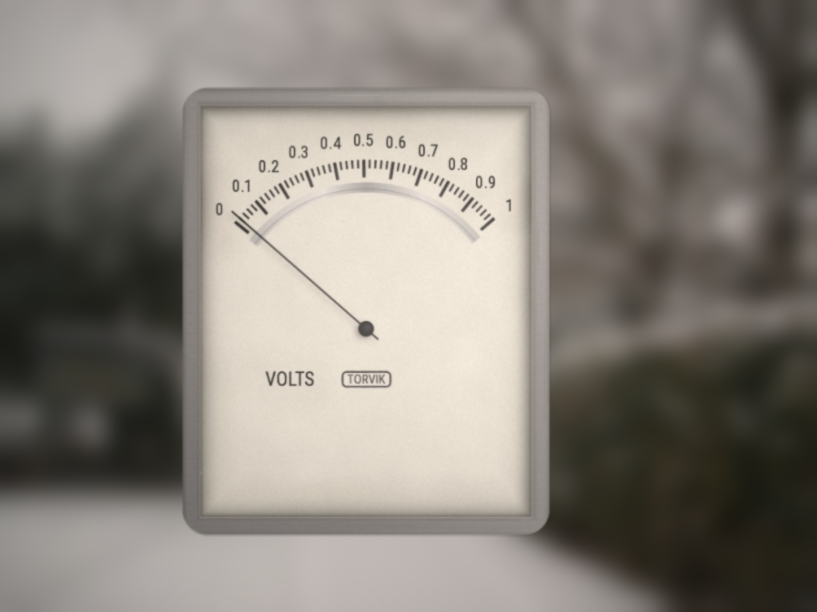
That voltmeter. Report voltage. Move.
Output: 0.02 V
